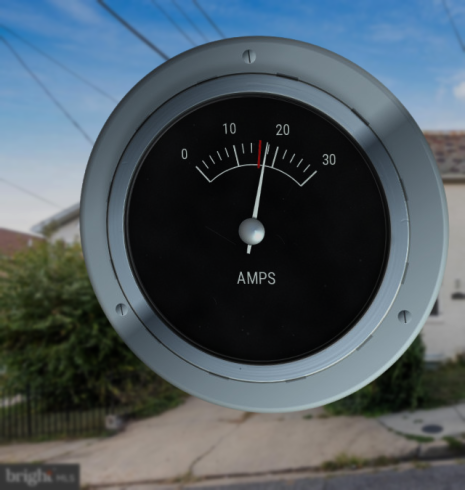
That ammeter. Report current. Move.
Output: 18 A
